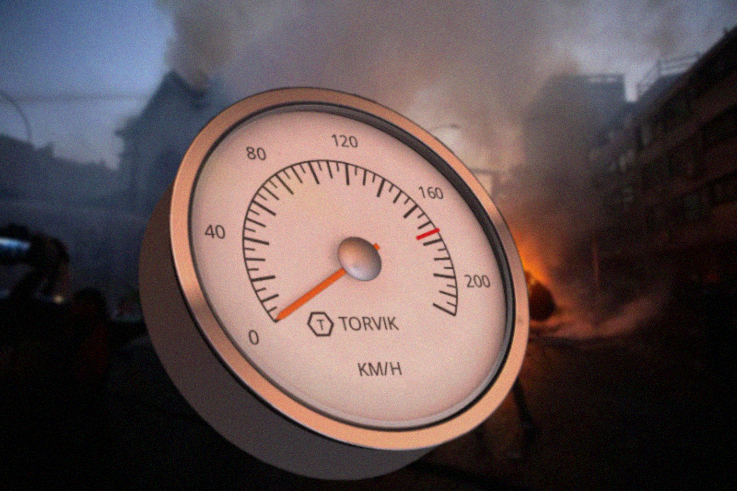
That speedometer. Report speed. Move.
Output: 0 km/h
